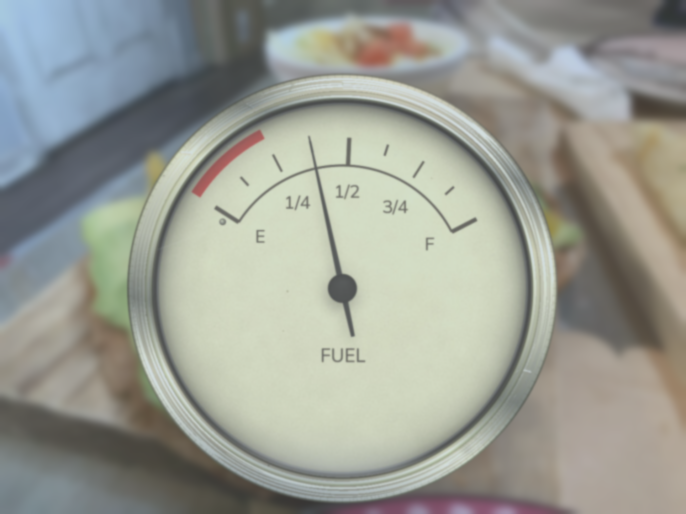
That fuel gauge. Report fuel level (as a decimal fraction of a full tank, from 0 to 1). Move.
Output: 0.375
